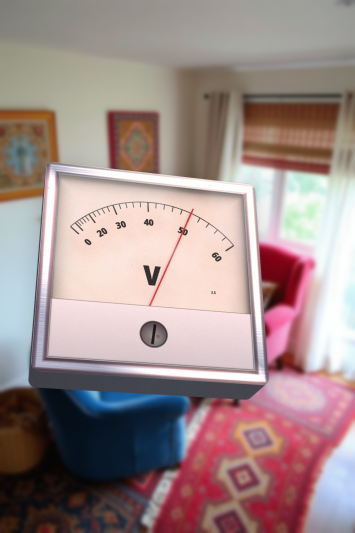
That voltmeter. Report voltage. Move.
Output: 50 V
